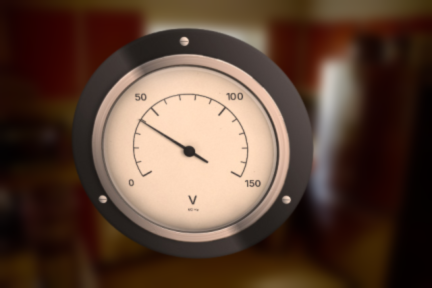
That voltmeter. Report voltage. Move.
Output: 40 V
